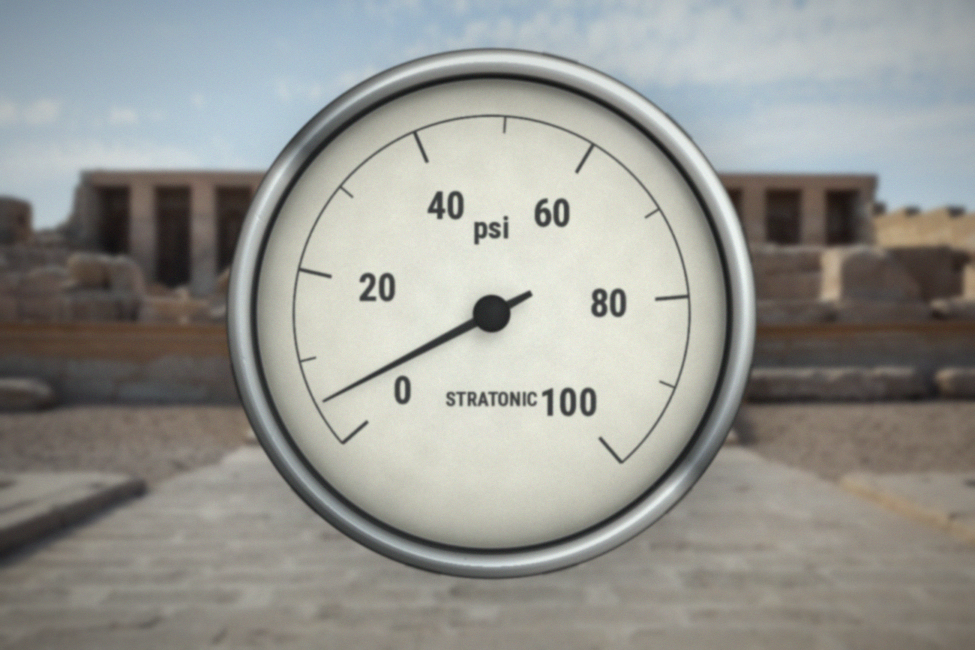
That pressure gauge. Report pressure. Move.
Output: 5 psi
